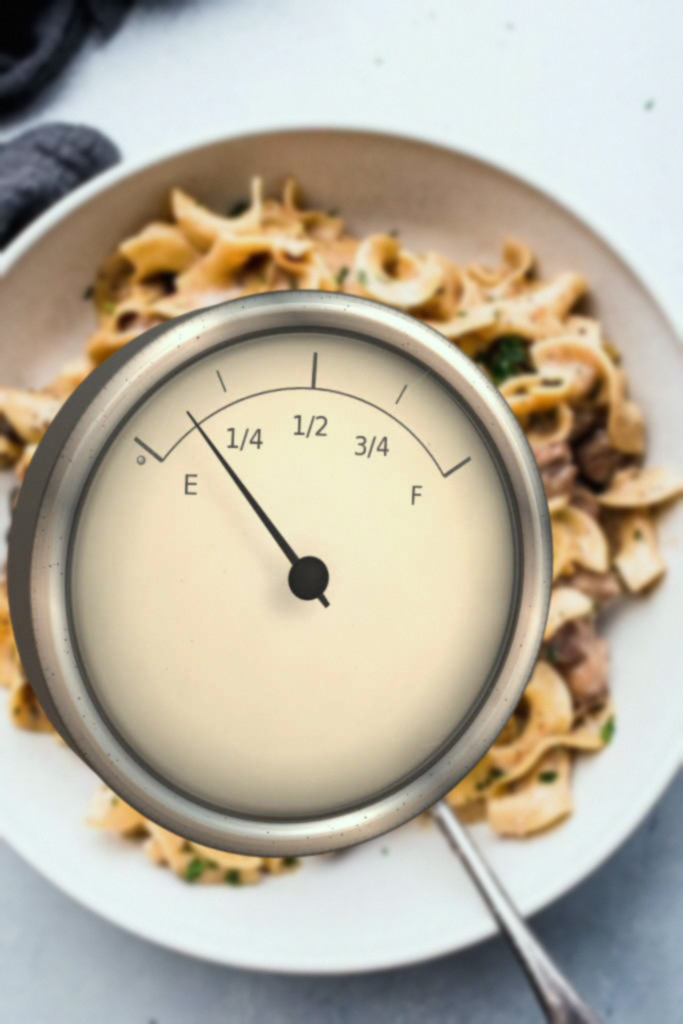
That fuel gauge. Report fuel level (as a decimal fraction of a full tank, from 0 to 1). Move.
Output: 0.125
